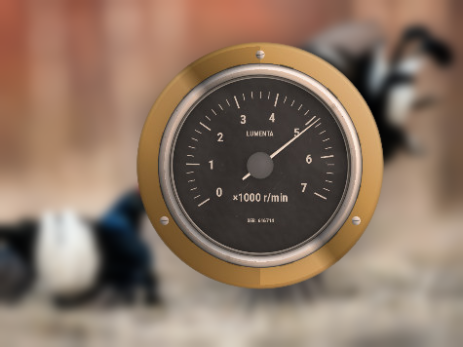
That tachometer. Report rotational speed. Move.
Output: 5100 rpm
